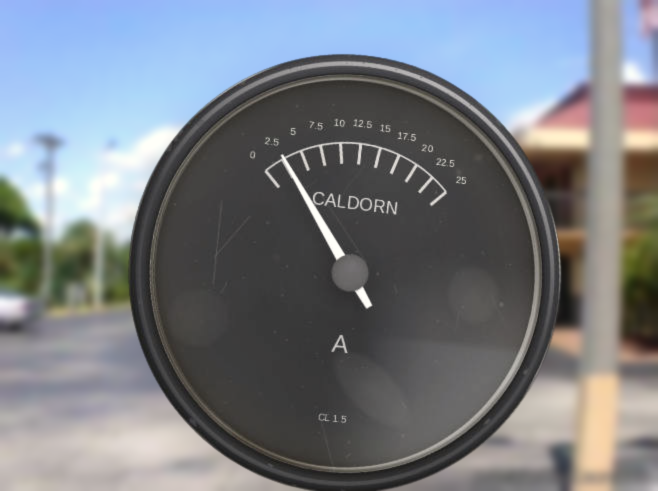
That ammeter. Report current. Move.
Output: 2.5 A
